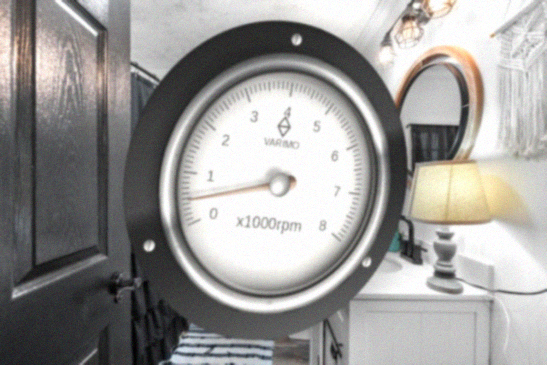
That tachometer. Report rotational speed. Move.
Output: 500 rpm
